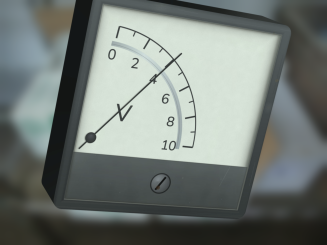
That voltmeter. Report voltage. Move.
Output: 4 V
